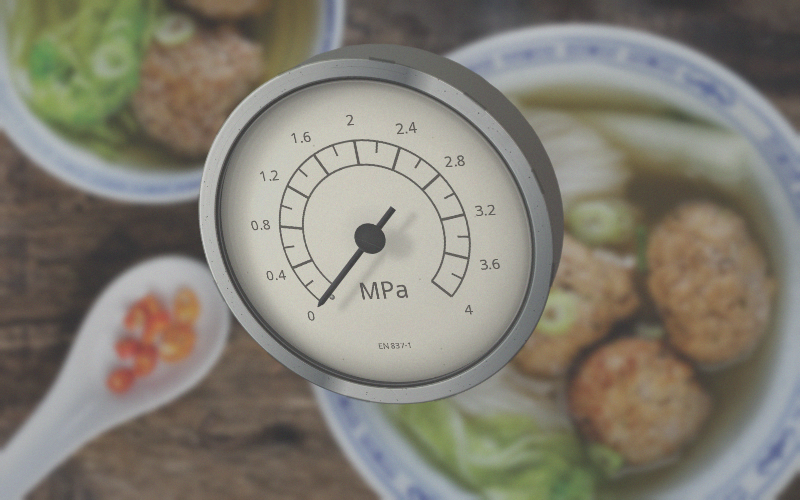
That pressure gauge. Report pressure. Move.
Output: 0 MPa
